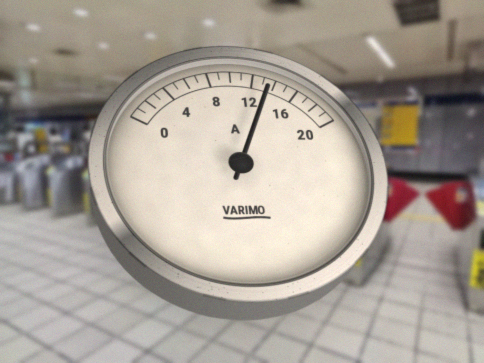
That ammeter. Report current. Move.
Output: 13.5 A
